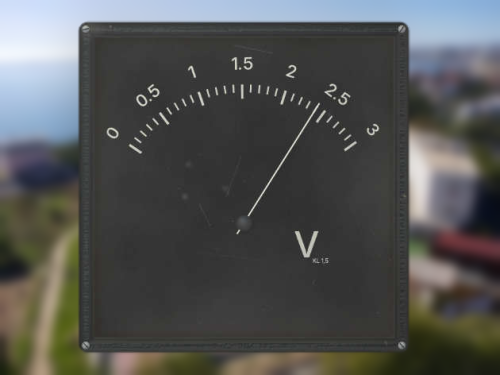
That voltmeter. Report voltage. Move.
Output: 2.4 V
